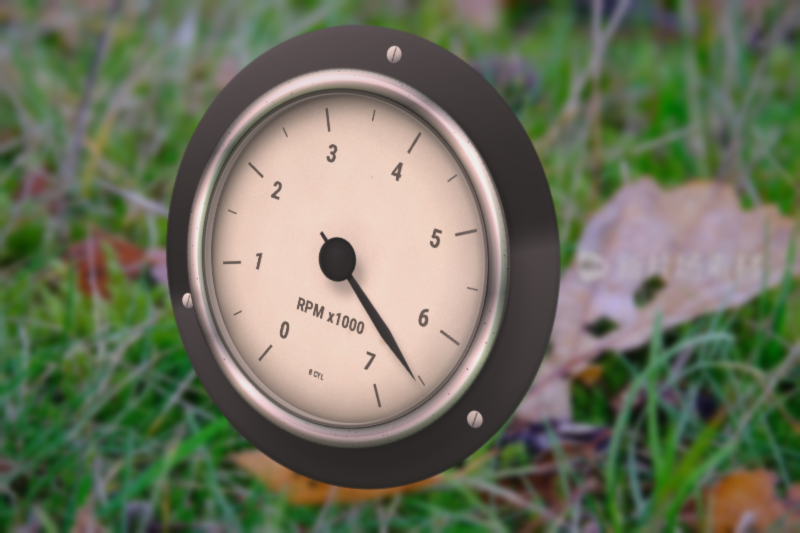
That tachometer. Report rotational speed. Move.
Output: 6500 rpm
